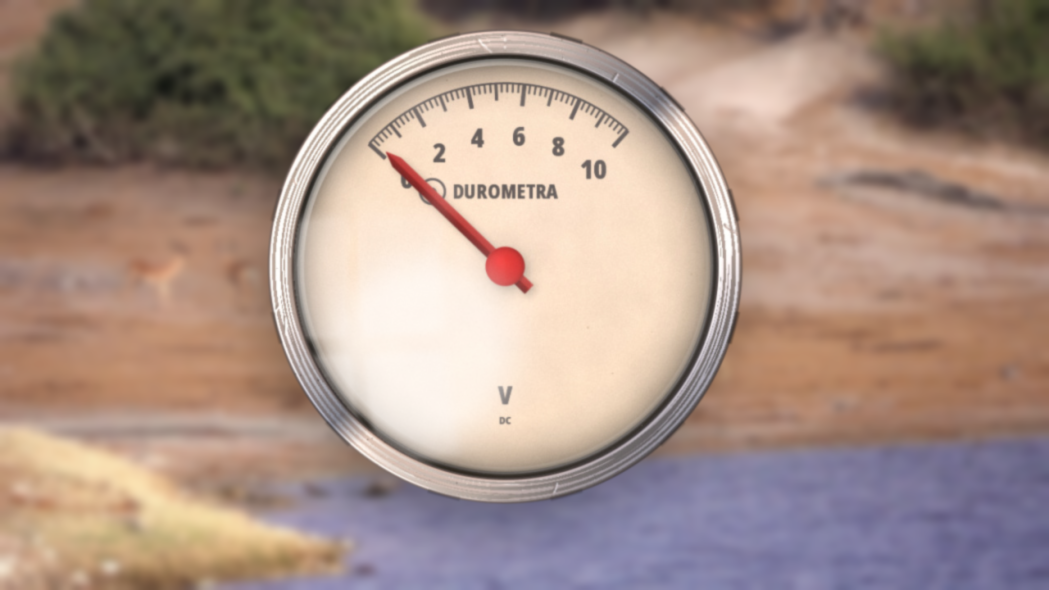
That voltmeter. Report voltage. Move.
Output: 0.2 V
